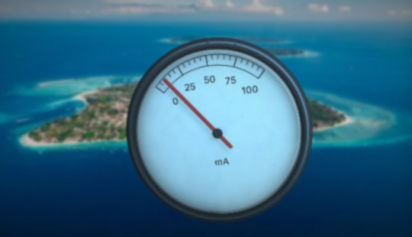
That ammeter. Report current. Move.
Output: 10 mA
